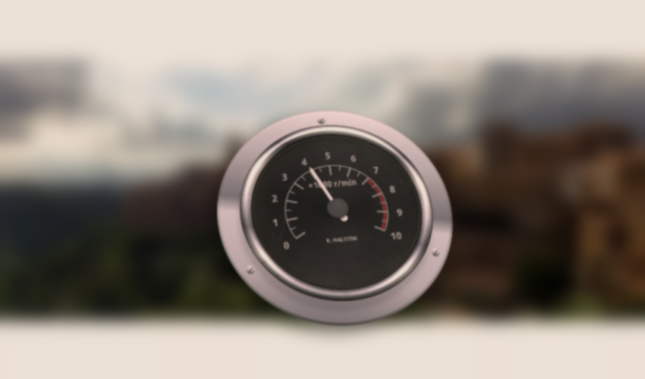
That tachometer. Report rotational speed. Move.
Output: 4000 rpm
